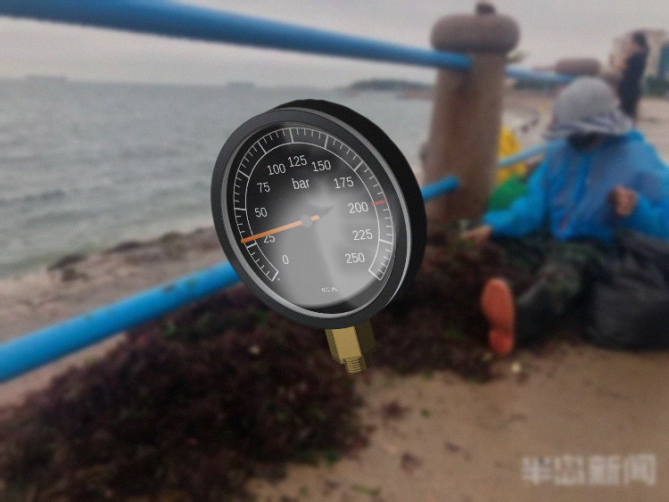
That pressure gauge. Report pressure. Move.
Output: 30 bar
